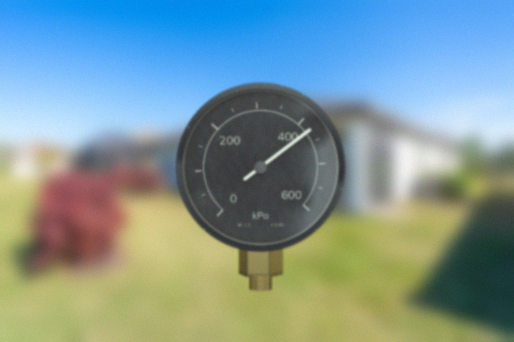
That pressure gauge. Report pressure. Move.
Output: 425 kPa
